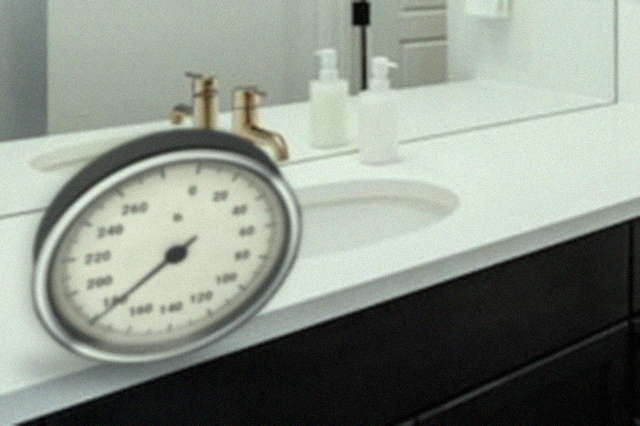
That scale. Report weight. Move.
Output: 180 lb
